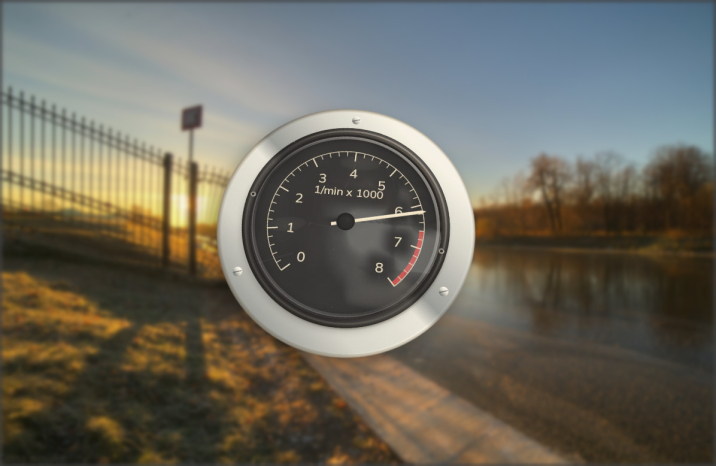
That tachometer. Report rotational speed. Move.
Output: 6200 rpm
